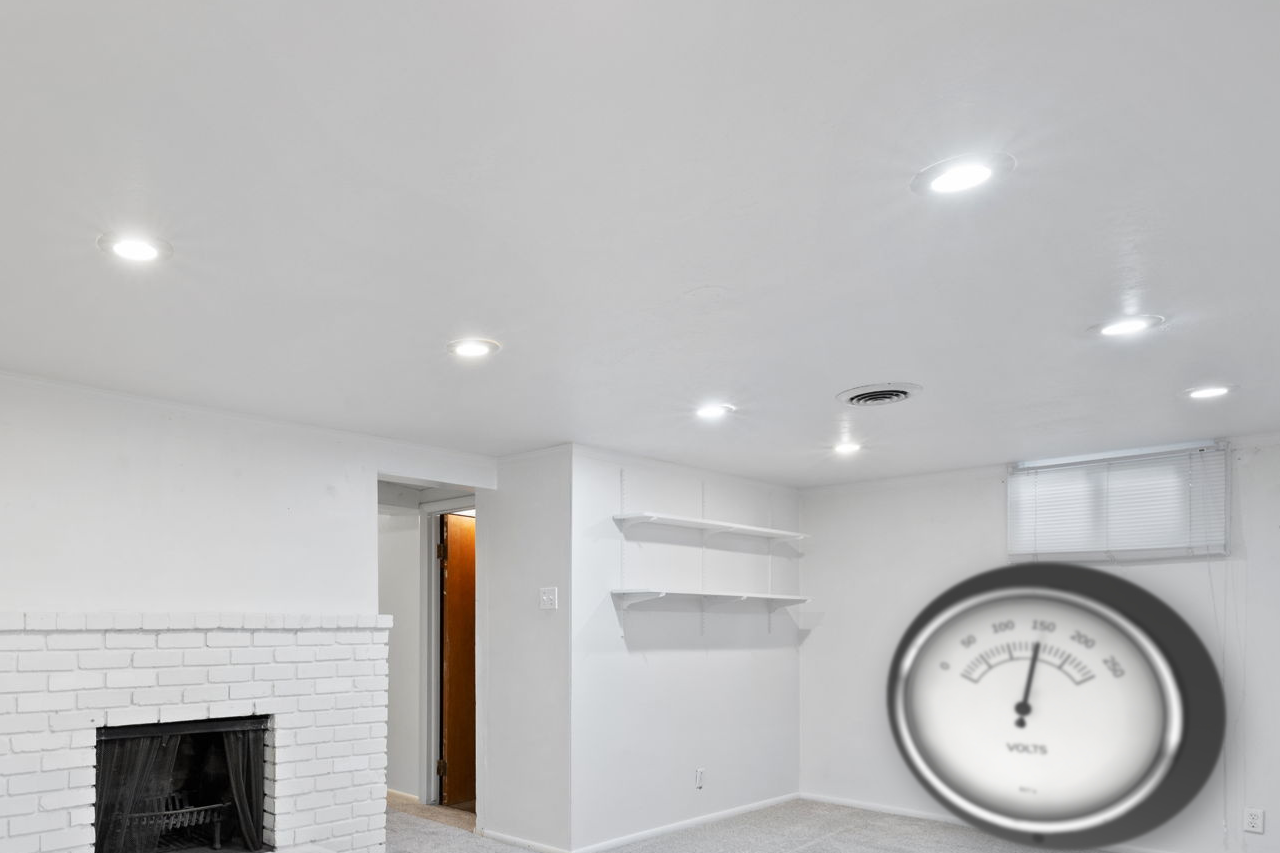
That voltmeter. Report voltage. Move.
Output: 150 V
